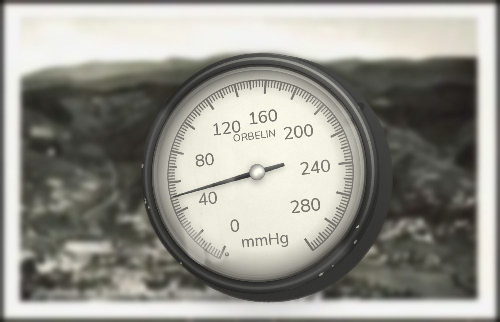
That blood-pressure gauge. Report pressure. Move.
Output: 50 mmHg
